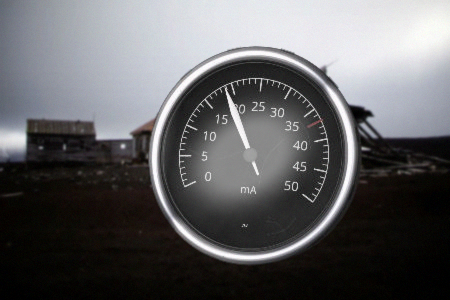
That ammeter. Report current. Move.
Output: 19 mA
